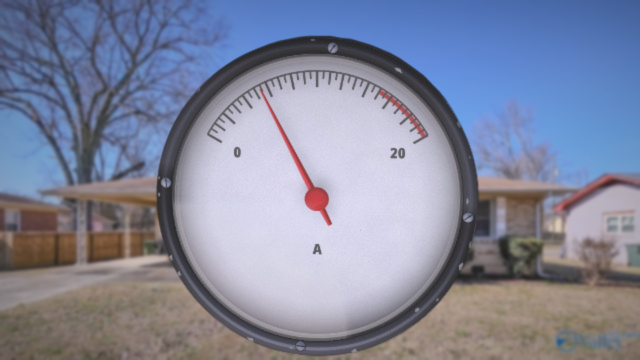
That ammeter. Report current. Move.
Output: 5.5 A
